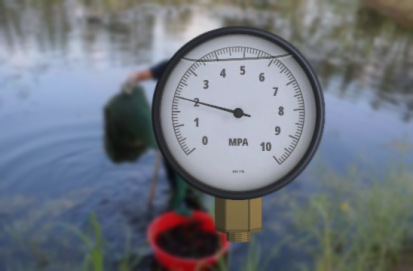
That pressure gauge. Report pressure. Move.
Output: 2 MPa
